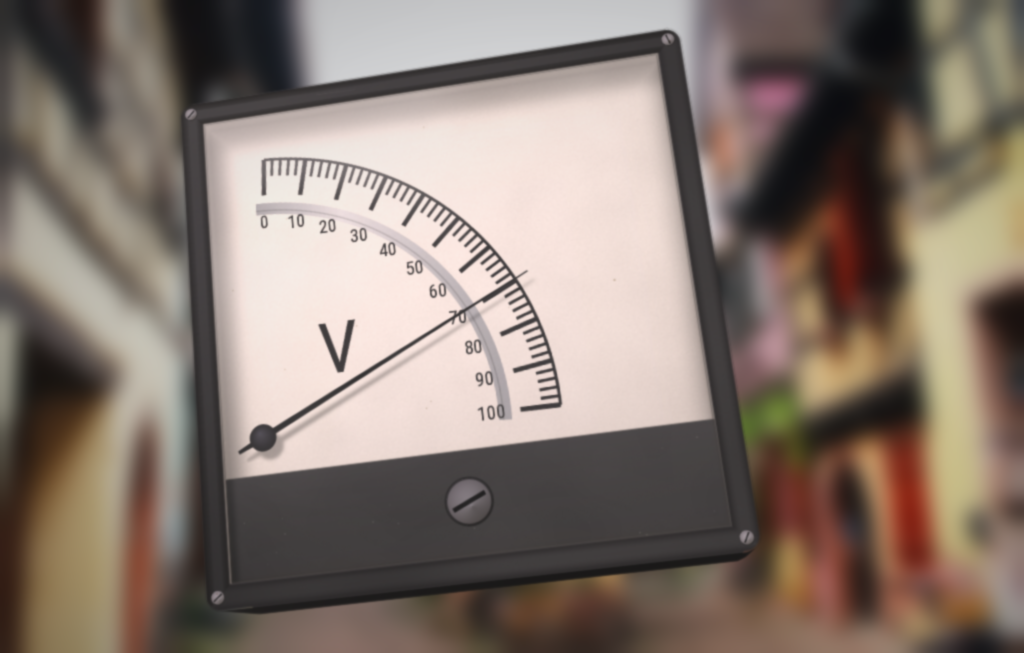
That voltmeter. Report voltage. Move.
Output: 70 V
